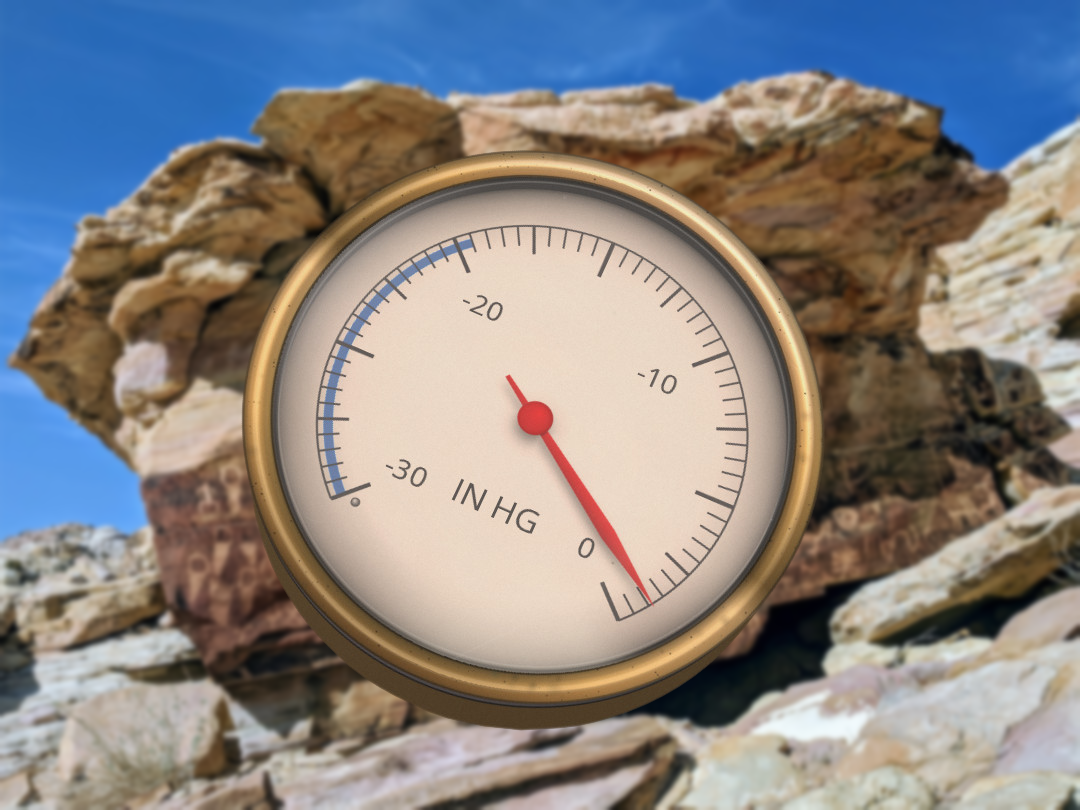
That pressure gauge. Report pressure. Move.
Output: -1 inHg
